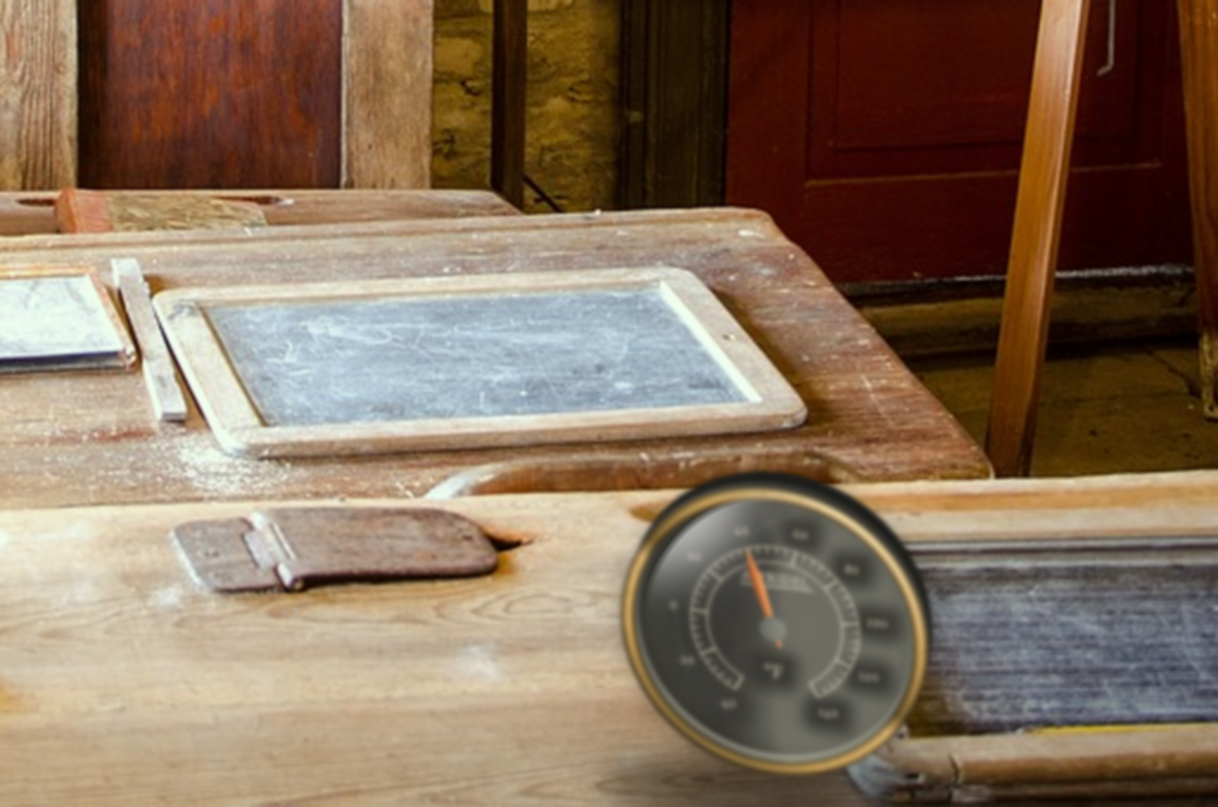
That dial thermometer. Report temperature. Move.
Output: 40 °F
